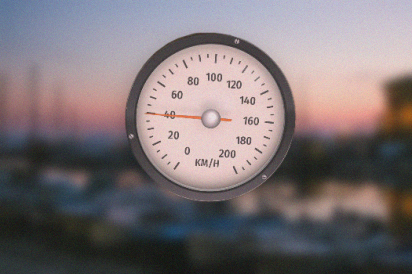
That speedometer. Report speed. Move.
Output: 40 km/h
